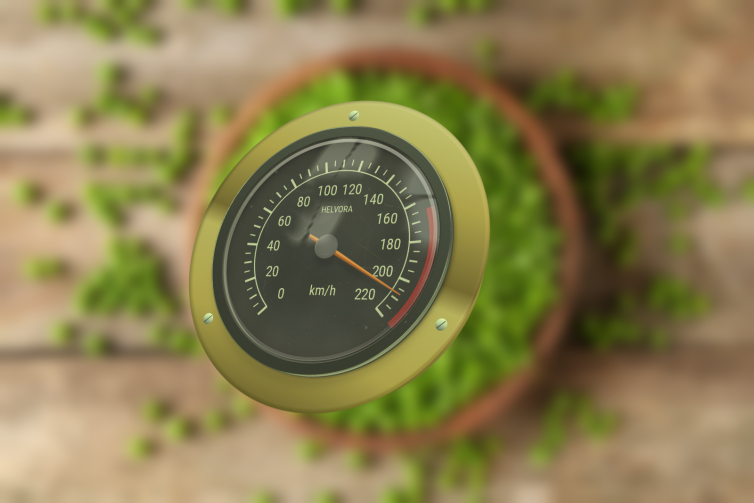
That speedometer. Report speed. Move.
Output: 207.5 km/h
